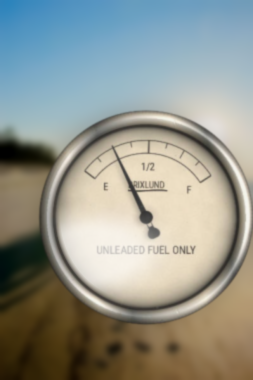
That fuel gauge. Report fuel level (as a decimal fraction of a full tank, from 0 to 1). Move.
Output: 0.25
